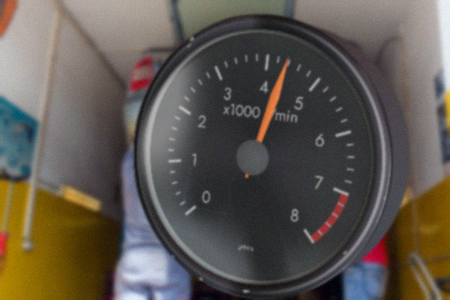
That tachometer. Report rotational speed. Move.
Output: 4400 rpm
